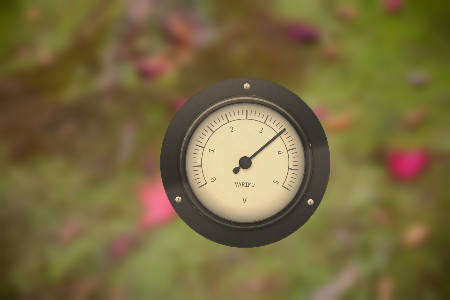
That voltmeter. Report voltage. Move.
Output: 3.5 V
